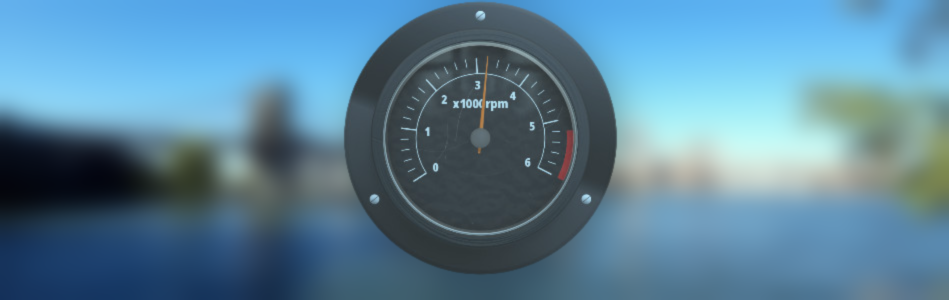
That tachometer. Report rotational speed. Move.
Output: 3200 rpm
